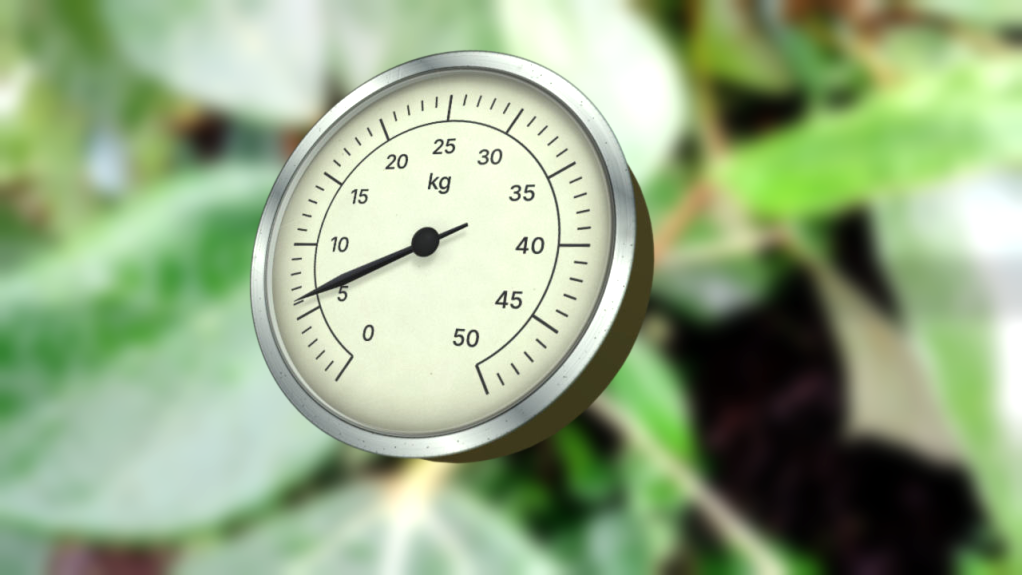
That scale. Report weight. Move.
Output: 6 kg
